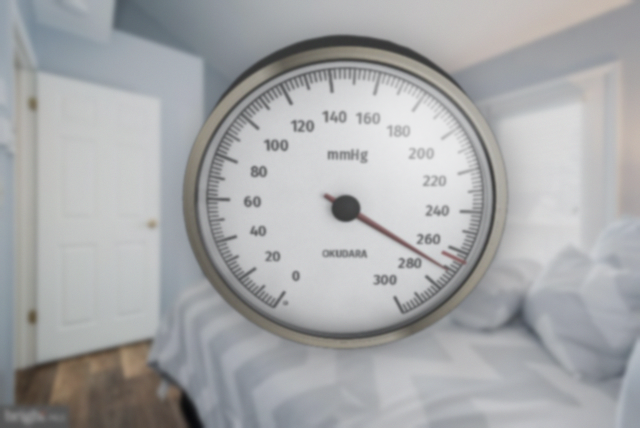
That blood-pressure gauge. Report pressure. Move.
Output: 270 mmHg
